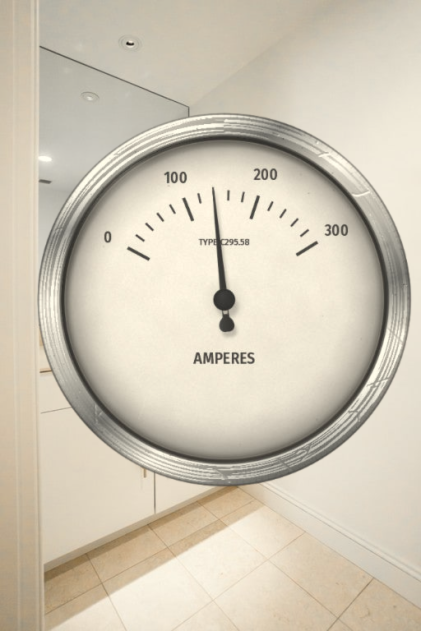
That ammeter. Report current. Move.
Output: 140 A
